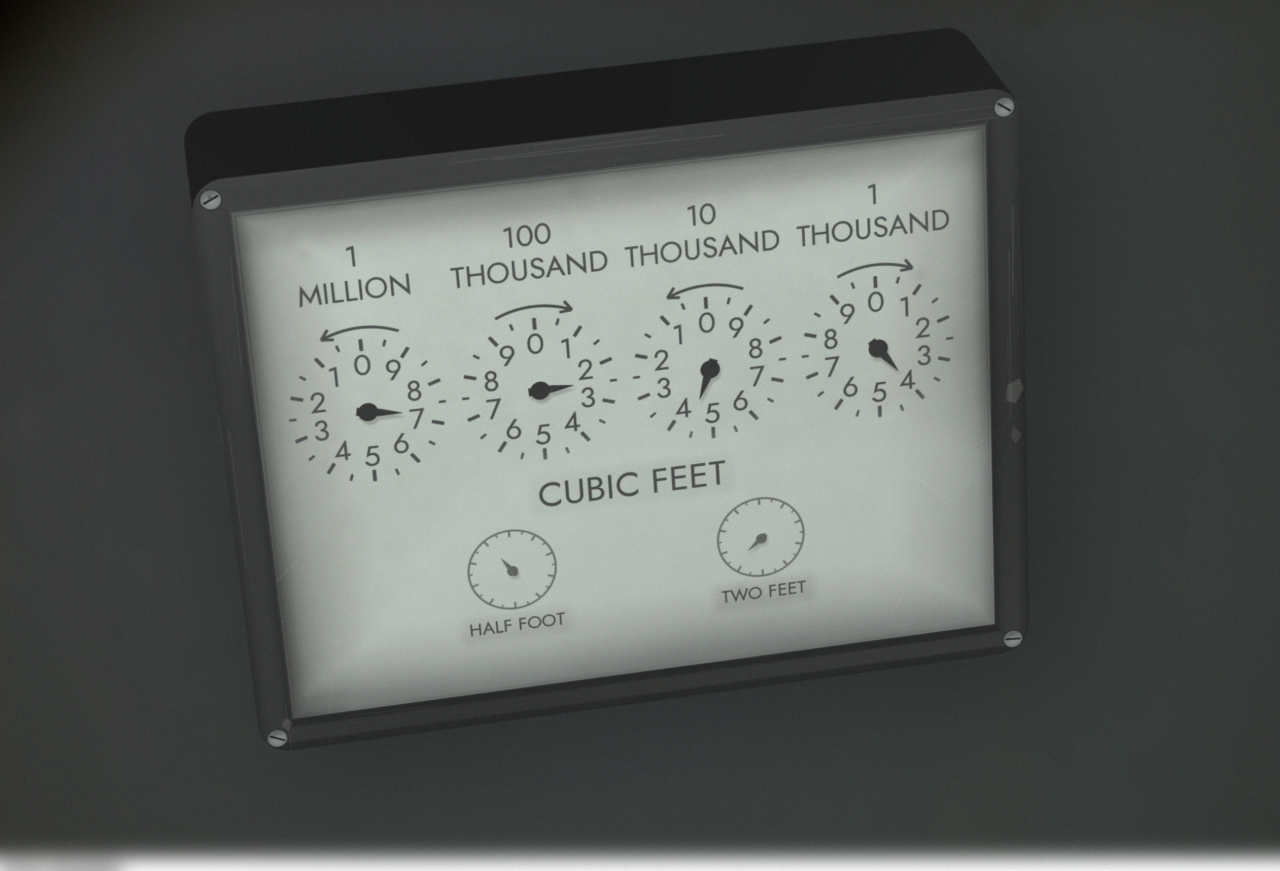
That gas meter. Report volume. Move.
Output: 724400 ft³
